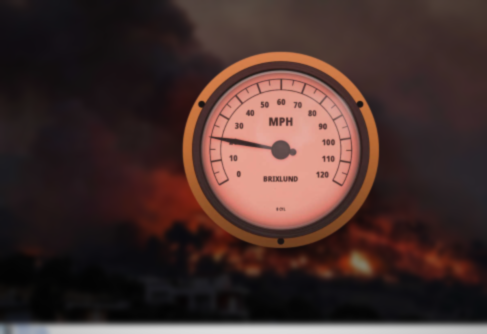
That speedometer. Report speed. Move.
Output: 20 mph
